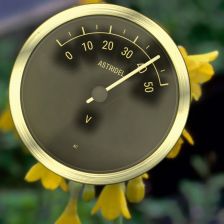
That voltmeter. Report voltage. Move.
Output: 40 V
